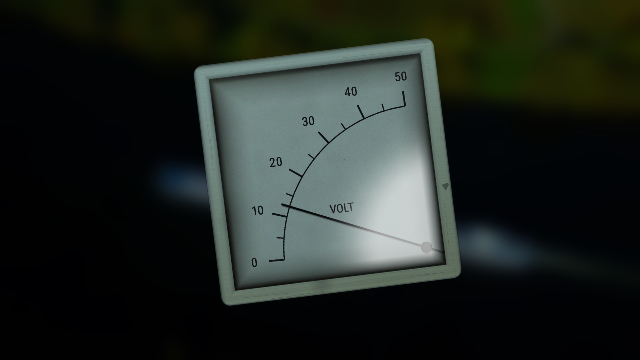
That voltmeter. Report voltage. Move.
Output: 12.5 V
